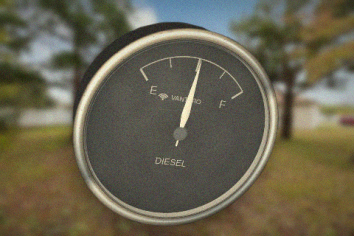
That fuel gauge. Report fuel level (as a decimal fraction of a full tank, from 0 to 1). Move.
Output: 0.5
